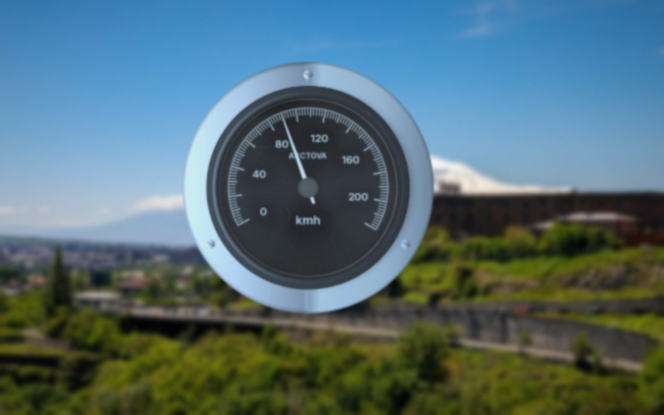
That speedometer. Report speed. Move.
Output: 90 km/h
